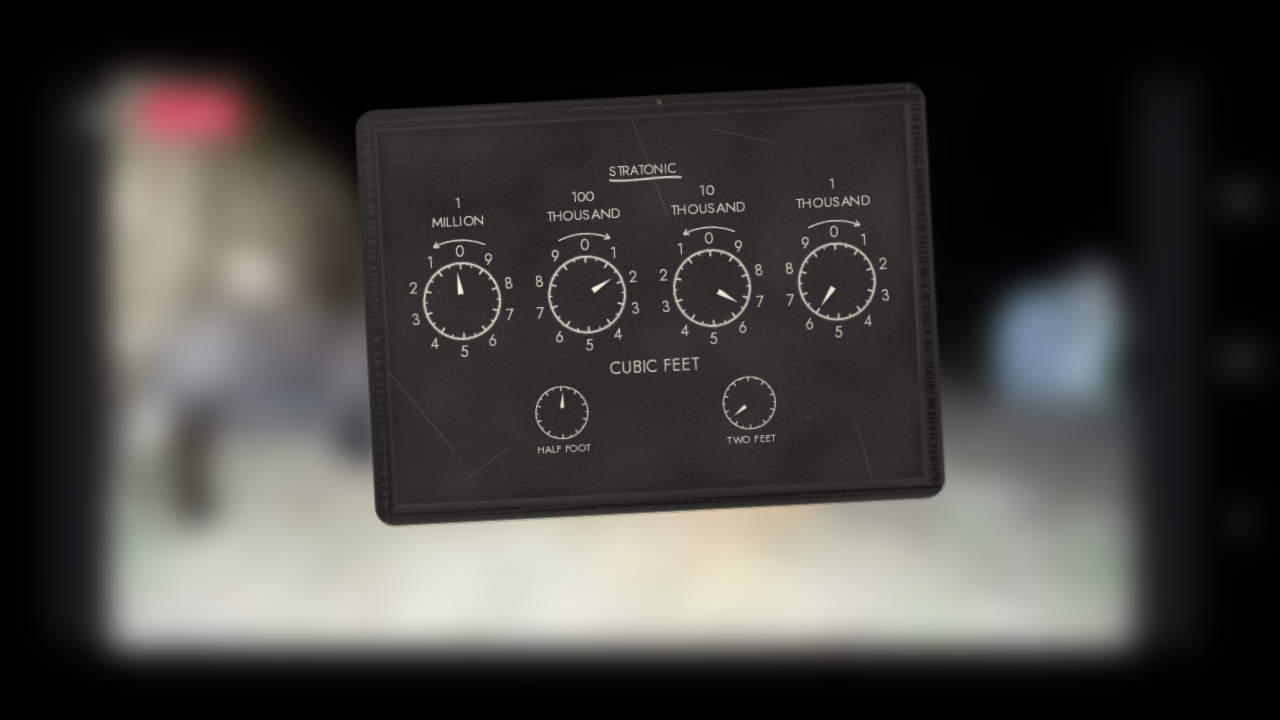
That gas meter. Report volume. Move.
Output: 16600 ft³
